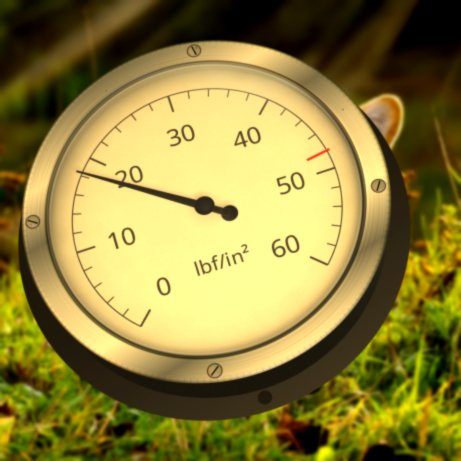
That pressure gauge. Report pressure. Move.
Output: 18 psi
